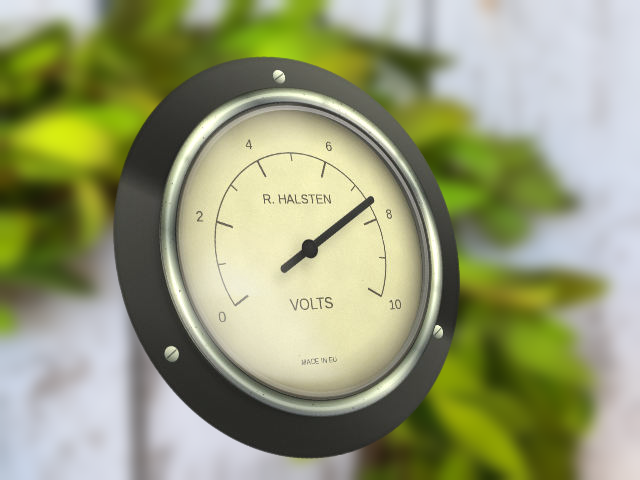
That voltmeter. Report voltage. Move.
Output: 7.5 V
